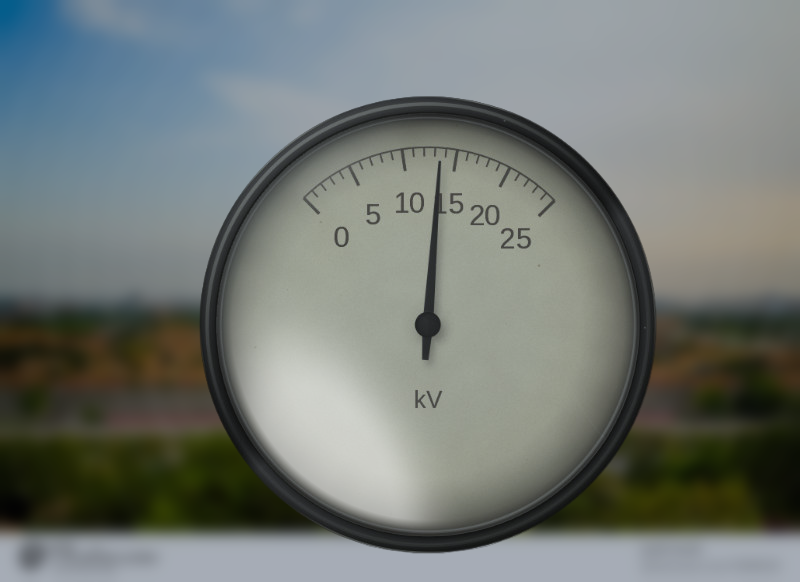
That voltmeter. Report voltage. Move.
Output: 13.5 kV
